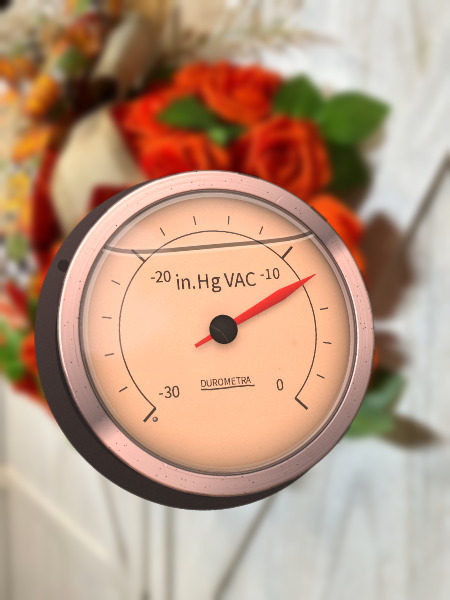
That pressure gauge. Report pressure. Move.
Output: -8 inHg
